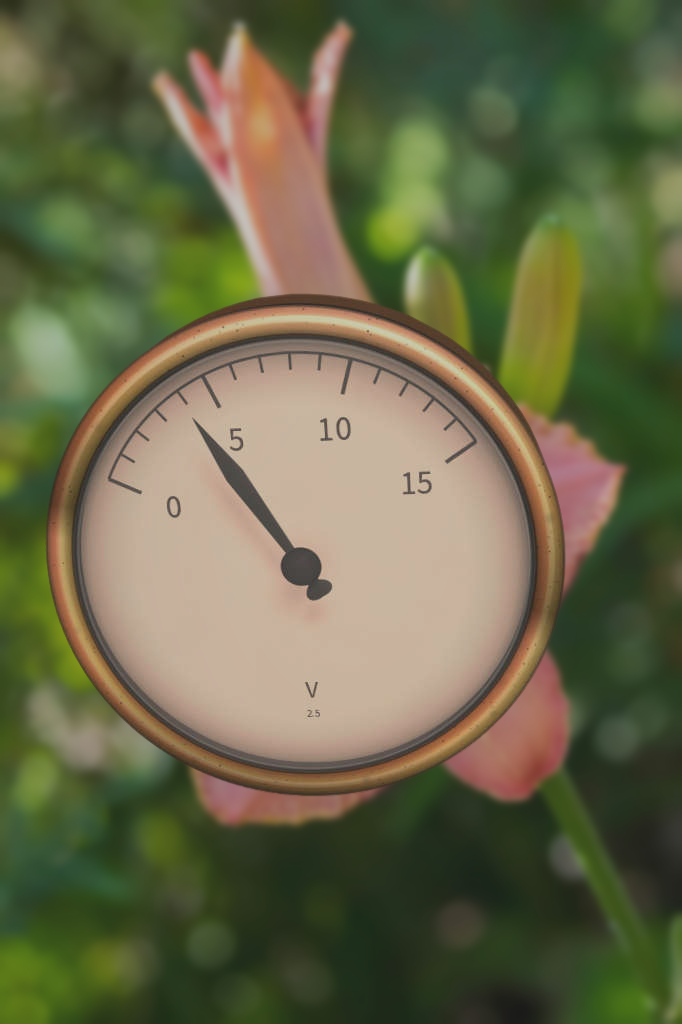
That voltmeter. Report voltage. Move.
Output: 4 V
